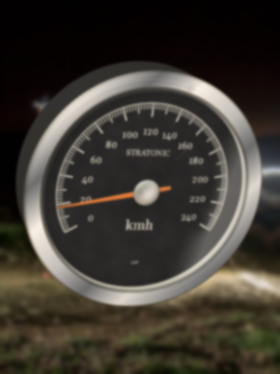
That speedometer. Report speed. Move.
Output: 20 km/h
